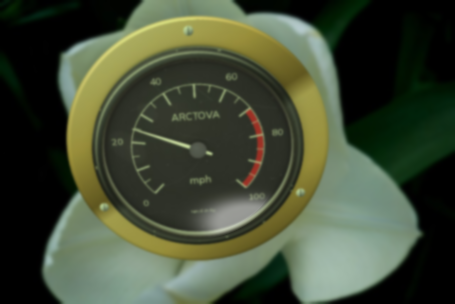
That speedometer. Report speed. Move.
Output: 25 mph
